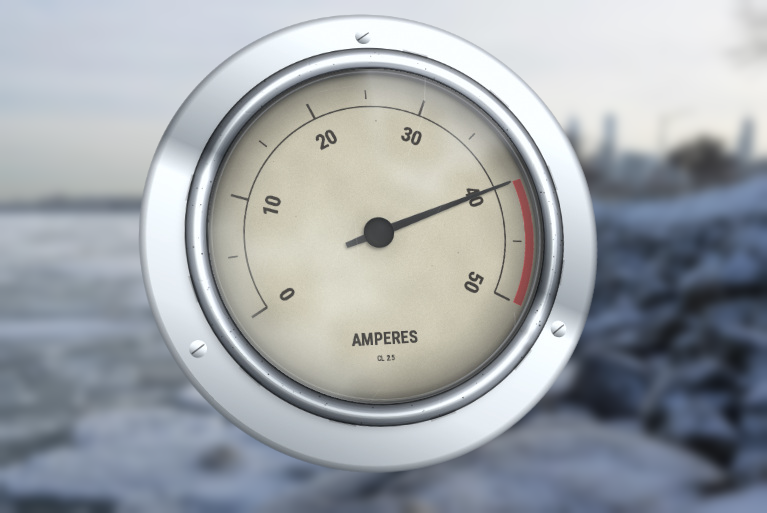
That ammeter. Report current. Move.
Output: 40 A
